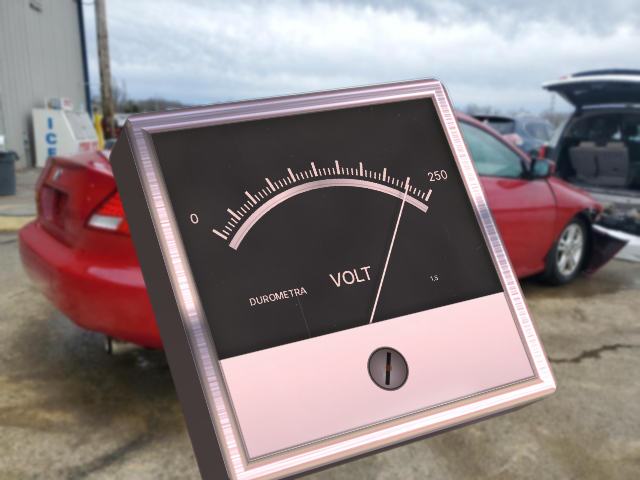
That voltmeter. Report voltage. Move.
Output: 225 V
